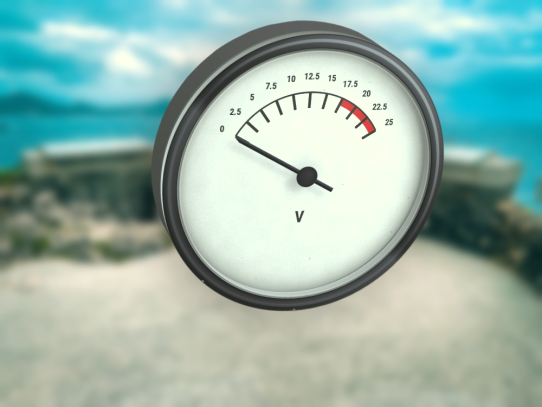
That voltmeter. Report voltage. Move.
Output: 0 V
